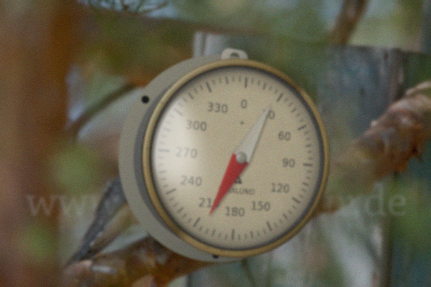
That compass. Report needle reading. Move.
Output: 205 °
